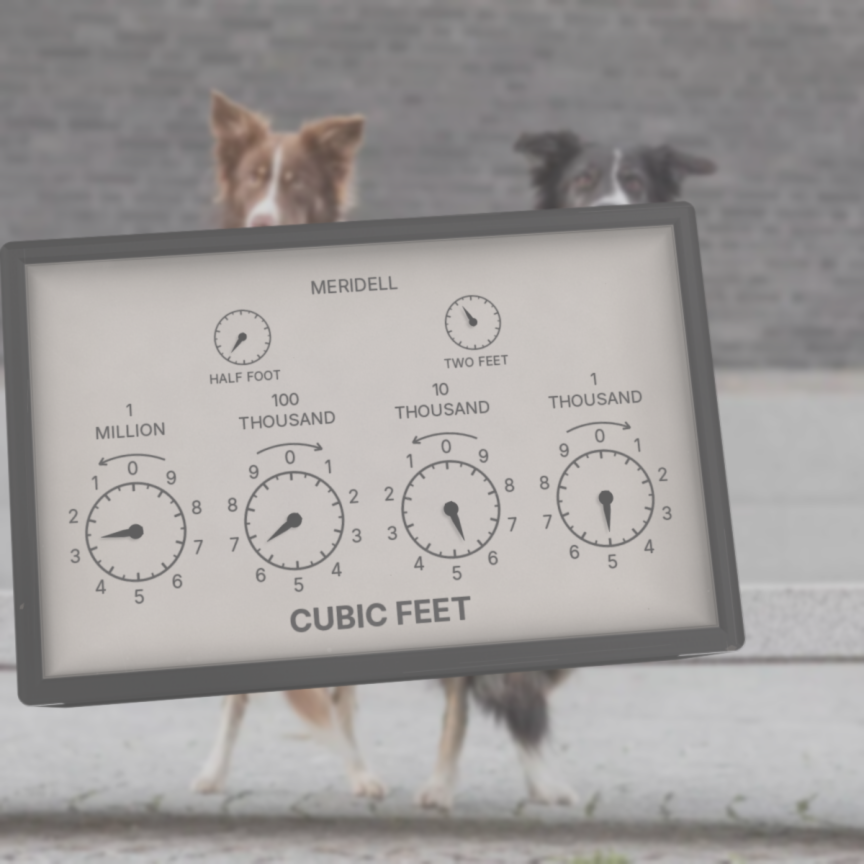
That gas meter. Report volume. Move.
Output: 265500 ft³
